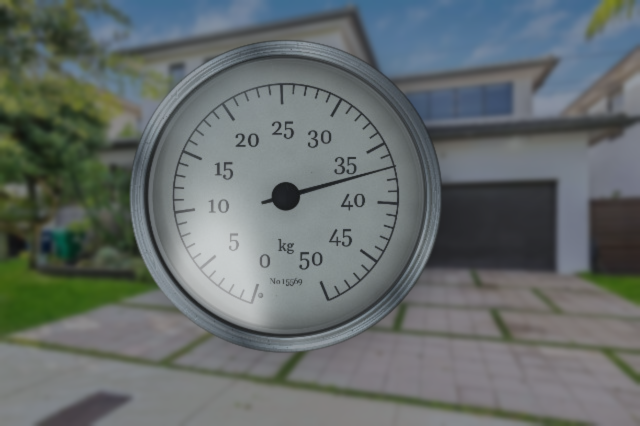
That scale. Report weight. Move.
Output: 37 kg
